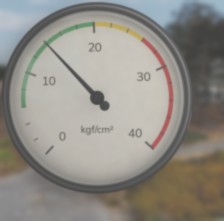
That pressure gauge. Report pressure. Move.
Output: 14 kg/cm²
